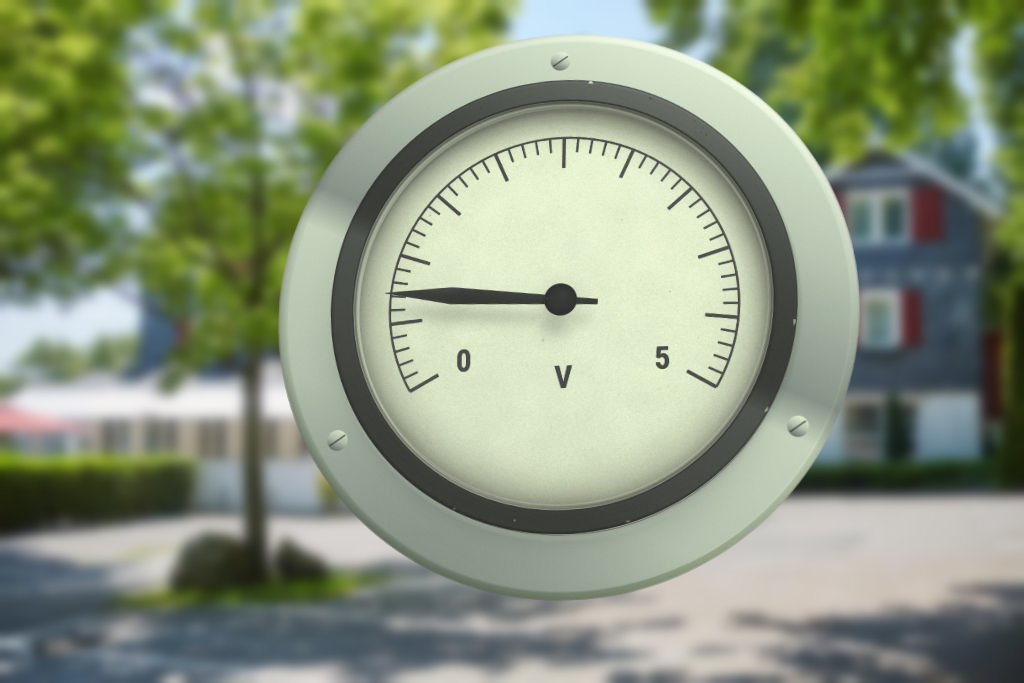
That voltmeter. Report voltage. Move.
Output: 0.7 V
